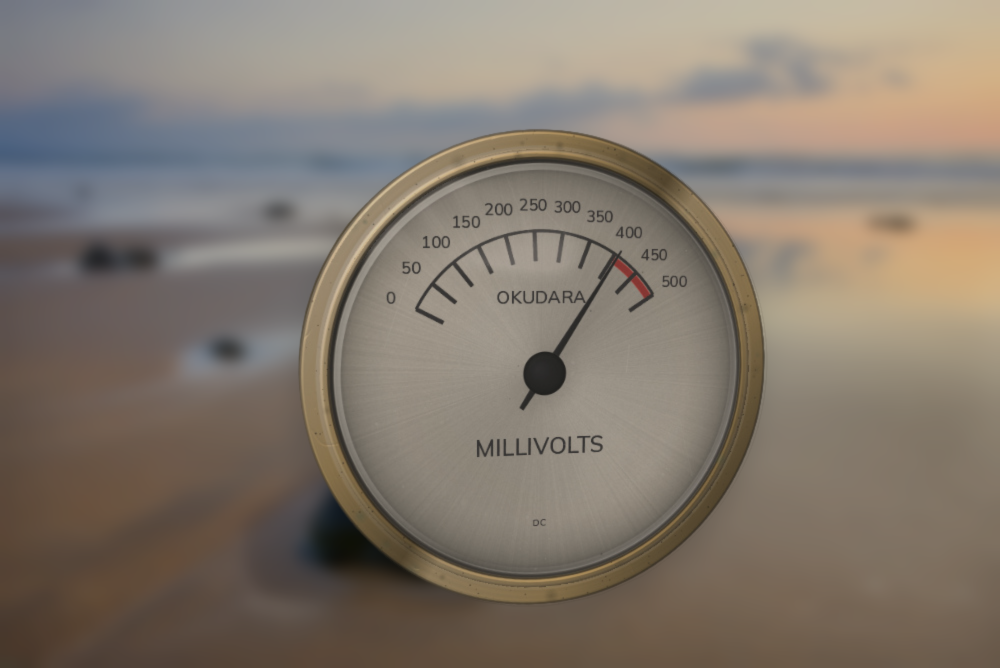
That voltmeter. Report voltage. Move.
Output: 400 mV
